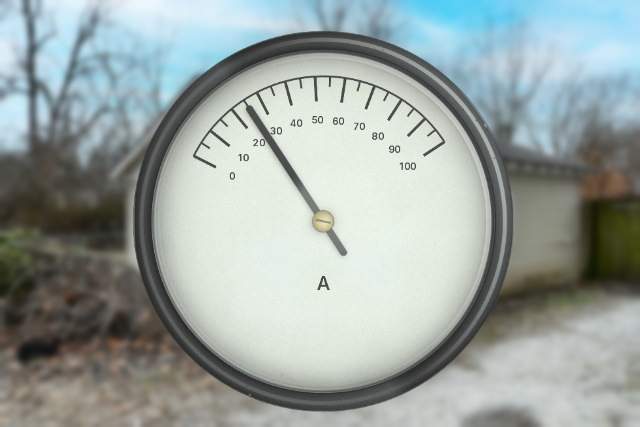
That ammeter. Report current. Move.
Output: 25 A
